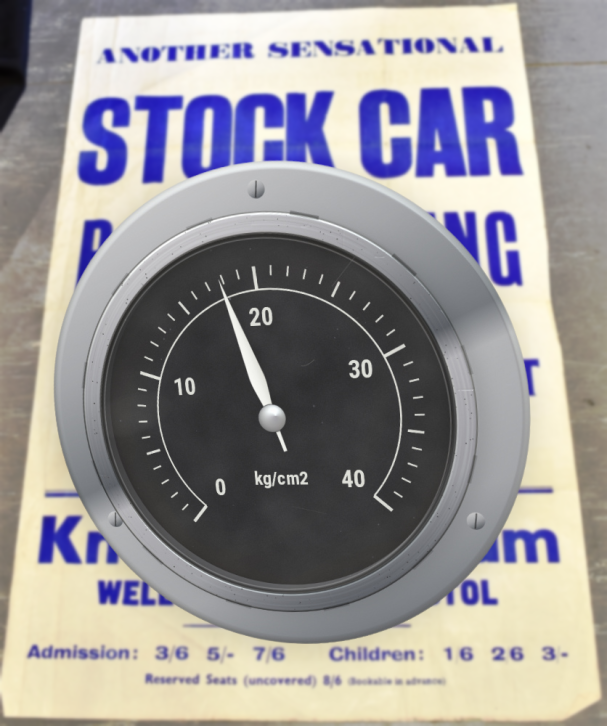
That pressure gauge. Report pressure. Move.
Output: 18 kg/cm²
